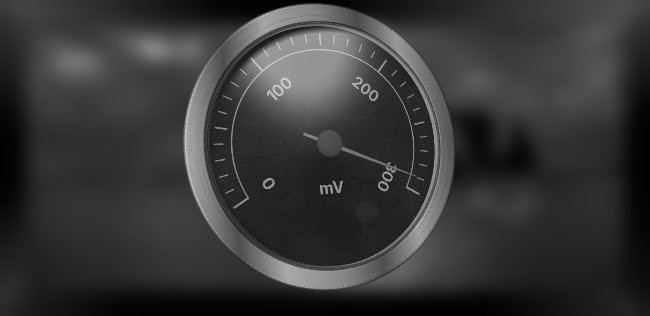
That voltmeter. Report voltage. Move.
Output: 290 mV
